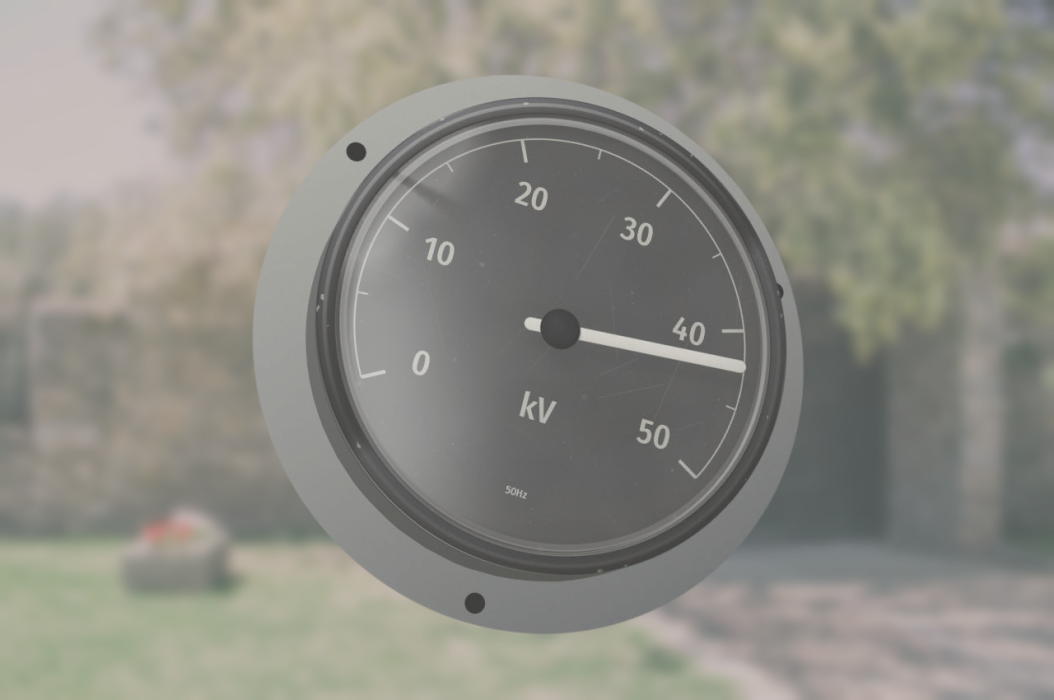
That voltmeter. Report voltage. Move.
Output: 42.5 kV
